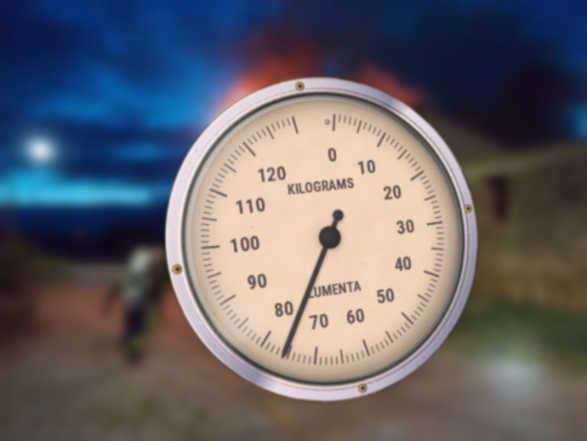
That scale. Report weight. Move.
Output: 76 kg
